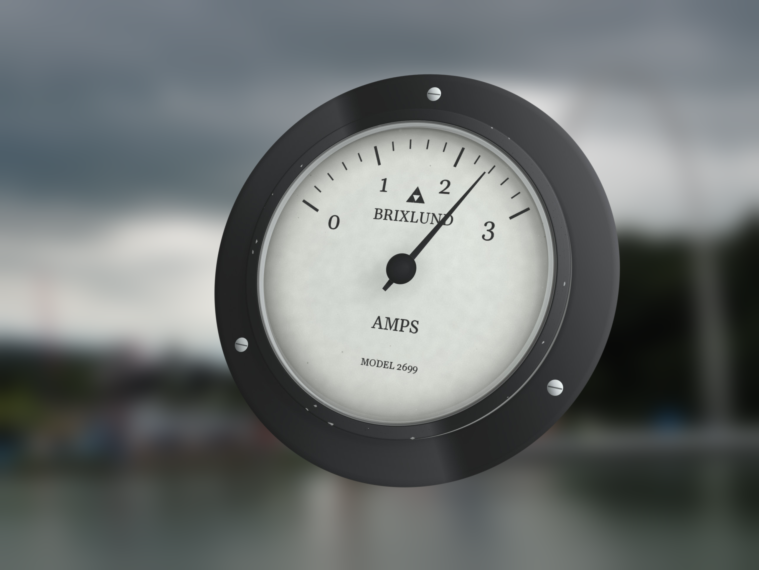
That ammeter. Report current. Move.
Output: 2.4 A
